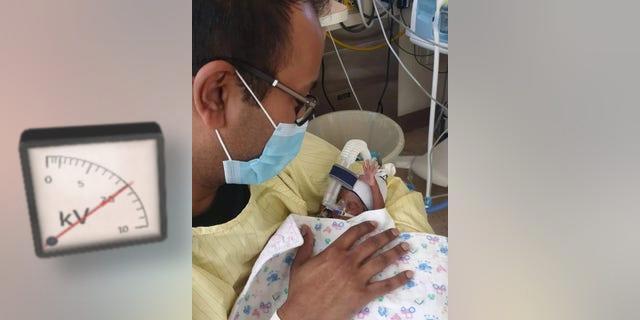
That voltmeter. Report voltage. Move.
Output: 7.5 kV
